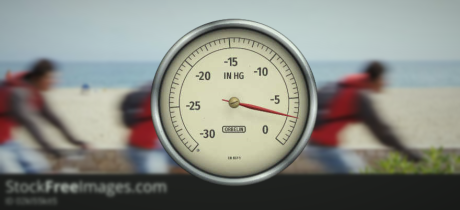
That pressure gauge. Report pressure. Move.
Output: -3 inHg
